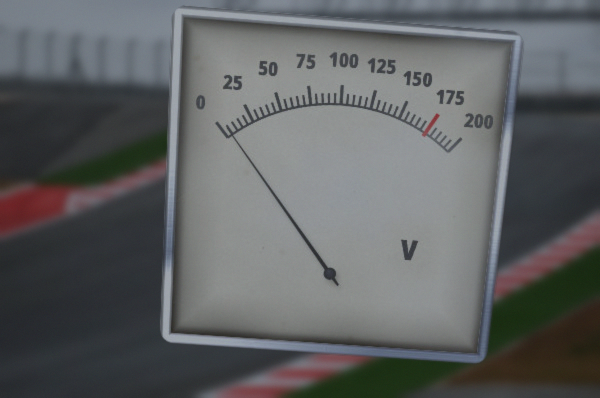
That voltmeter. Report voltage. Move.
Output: 5 V
